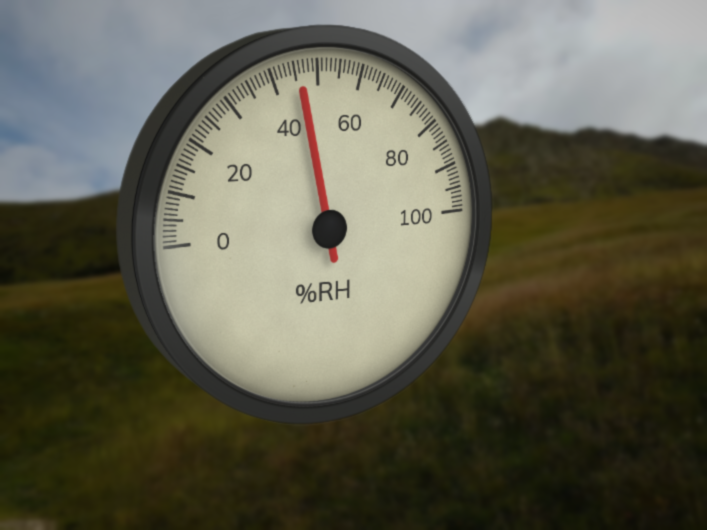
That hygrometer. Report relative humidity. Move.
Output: 45 %
